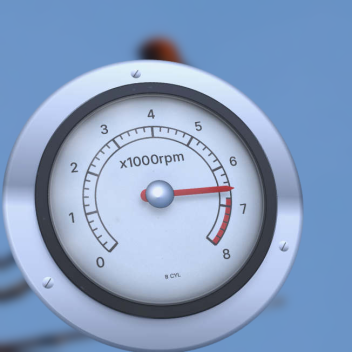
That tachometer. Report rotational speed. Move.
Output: 6600 rpm
